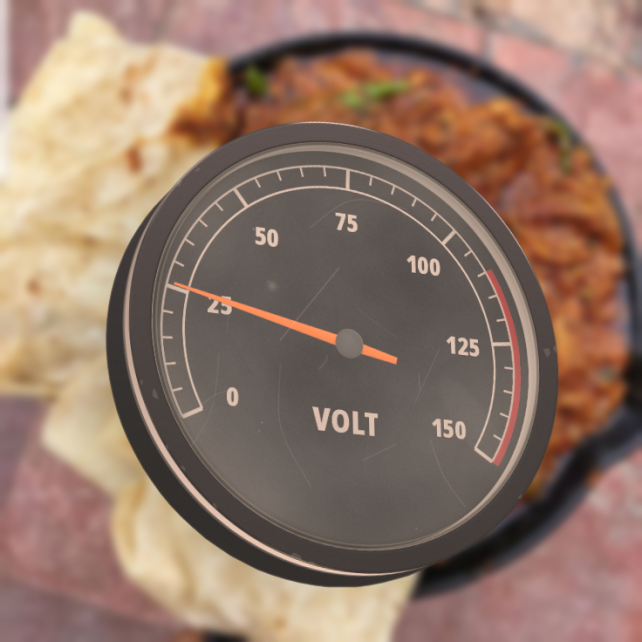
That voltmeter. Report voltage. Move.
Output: 25 V
